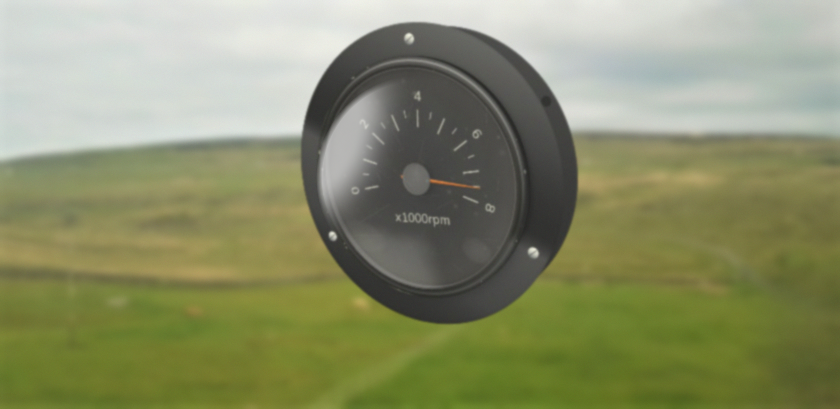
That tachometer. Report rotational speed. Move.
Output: 7500 rpm
